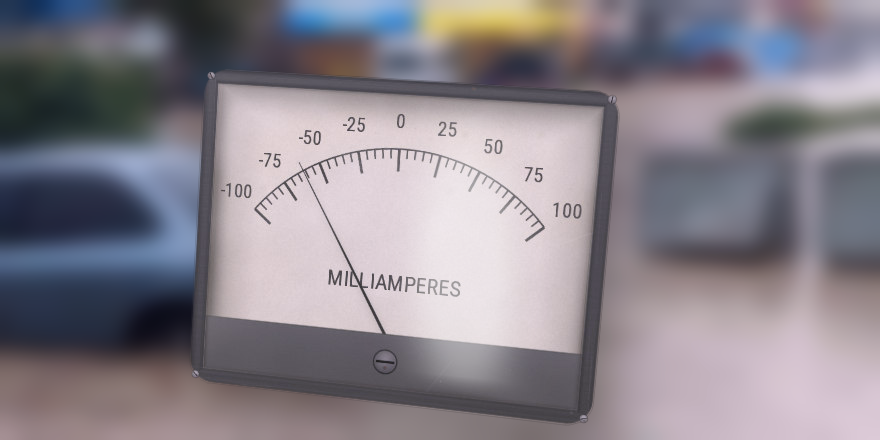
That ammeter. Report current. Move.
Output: -60 mA
